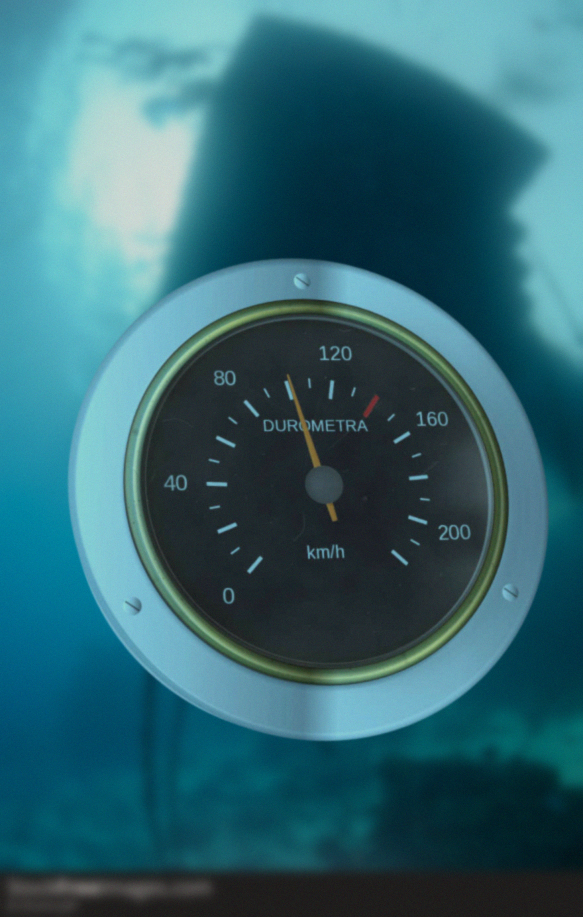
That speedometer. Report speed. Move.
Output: 100 km/h
